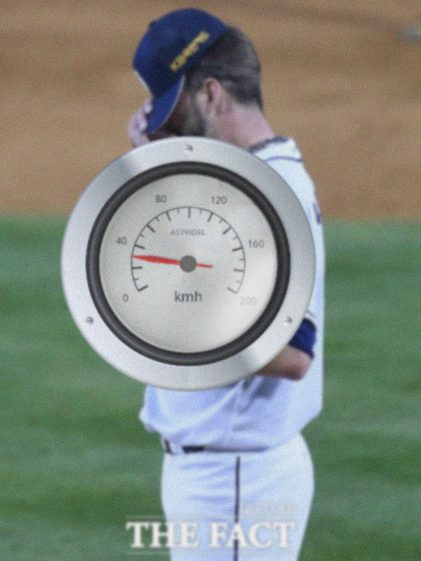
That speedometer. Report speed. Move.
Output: 30 km/h
